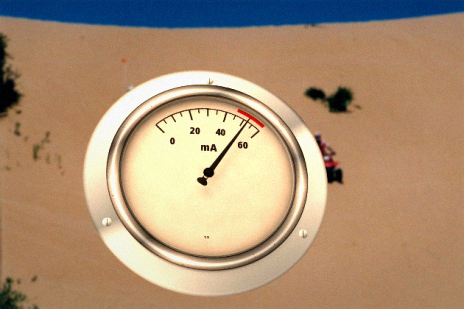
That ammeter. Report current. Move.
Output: 52.5 mA
